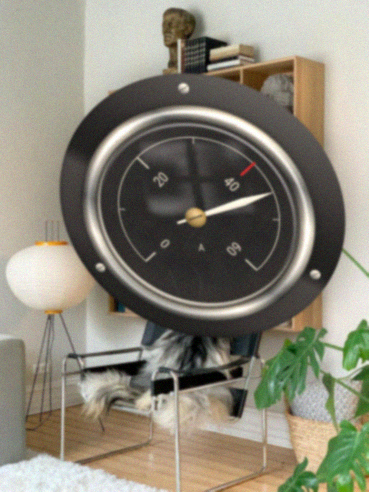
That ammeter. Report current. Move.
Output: 45 A
